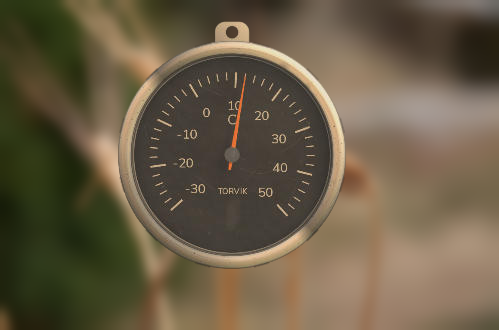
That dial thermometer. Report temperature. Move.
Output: 12 °C
